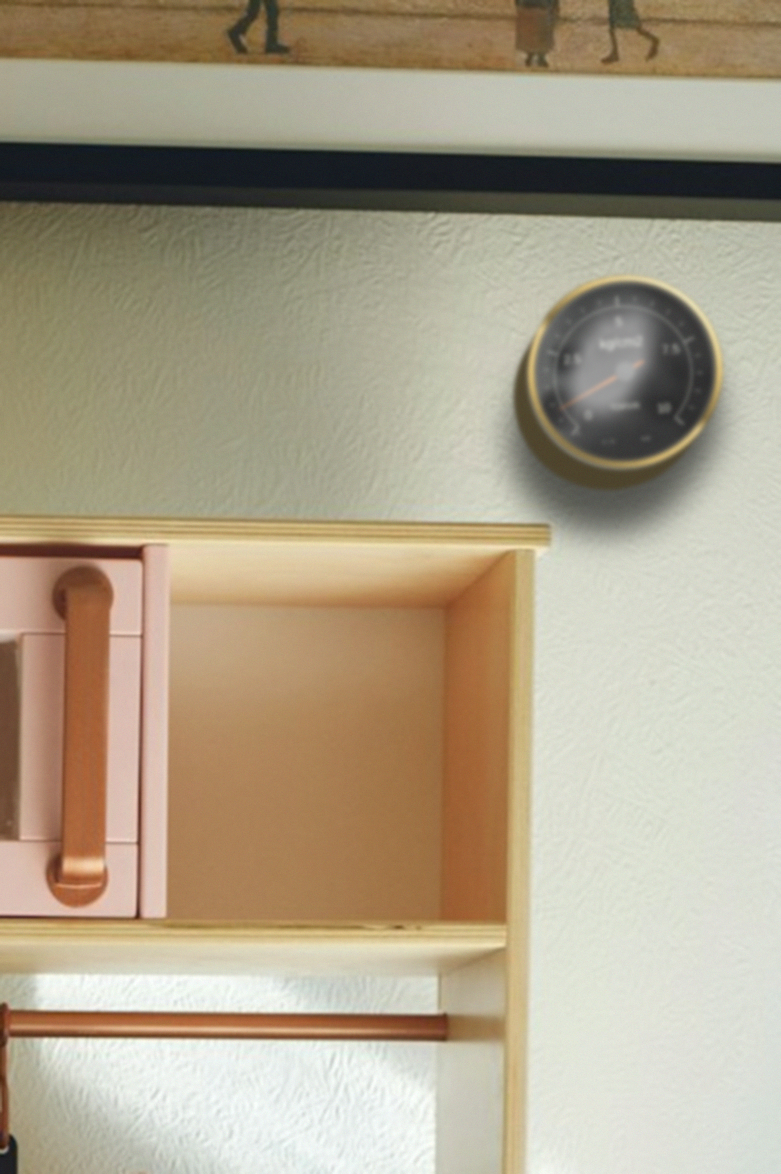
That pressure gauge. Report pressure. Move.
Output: 0.75 kg/cm²
